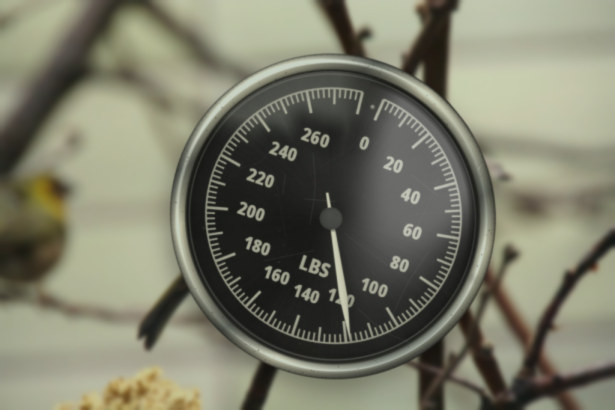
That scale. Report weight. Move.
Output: 118 lb
